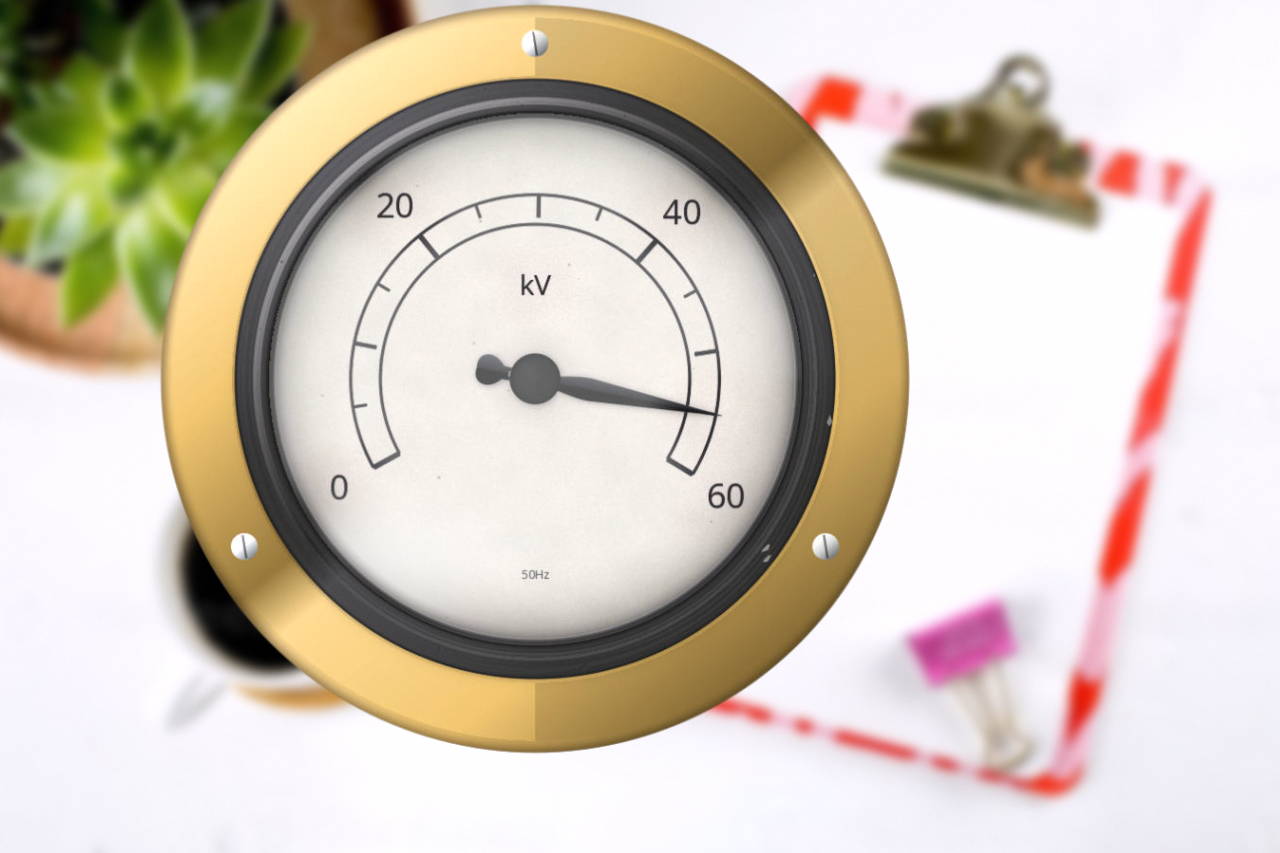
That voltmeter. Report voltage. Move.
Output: 55 kV
